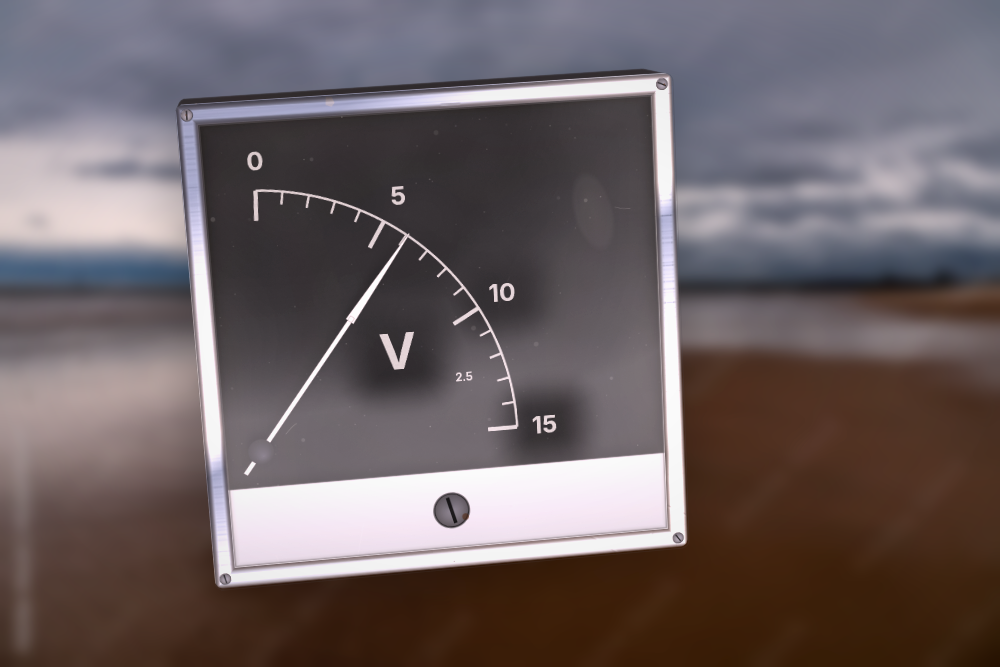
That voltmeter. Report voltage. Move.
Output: 6 V
